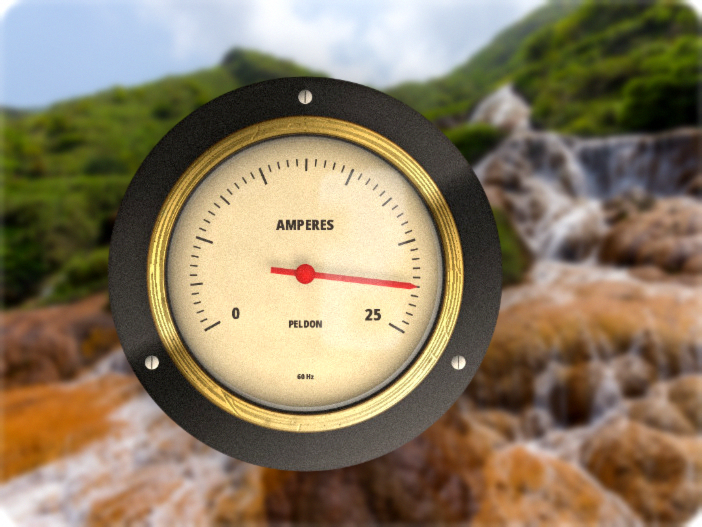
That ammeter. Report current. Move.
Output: 22.5 A
